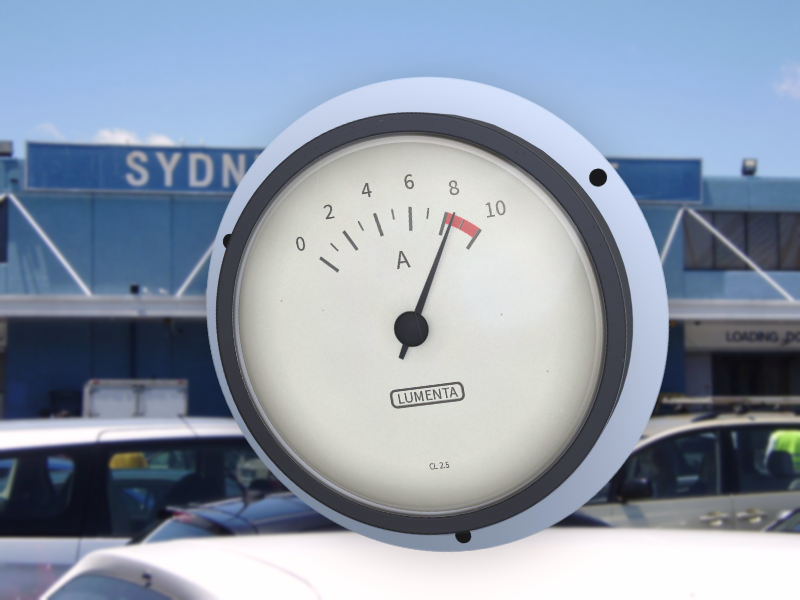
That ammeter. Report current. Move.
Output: 8.5 A
